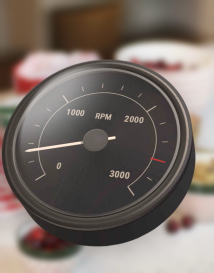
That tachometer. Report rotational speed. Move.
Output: 300 rpm
